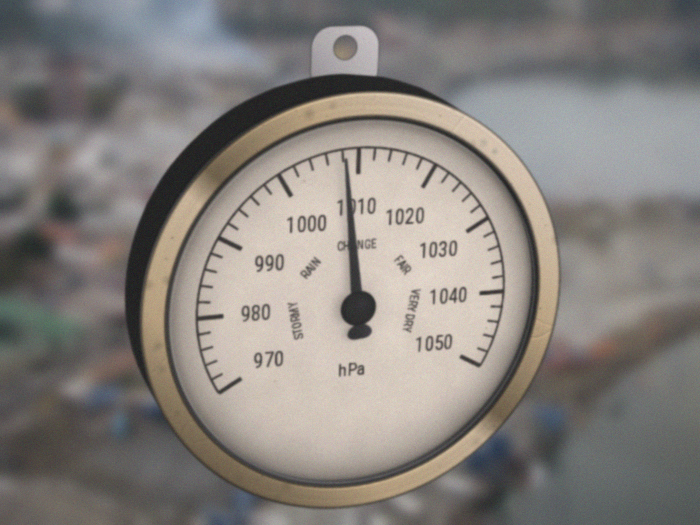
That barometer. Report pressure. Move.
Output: 1008 hPa
